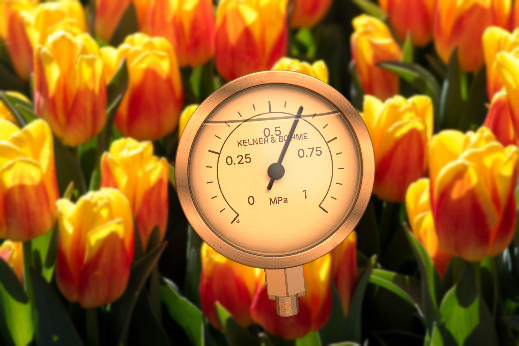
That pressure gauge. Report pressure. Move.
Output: 0.6 MPa
